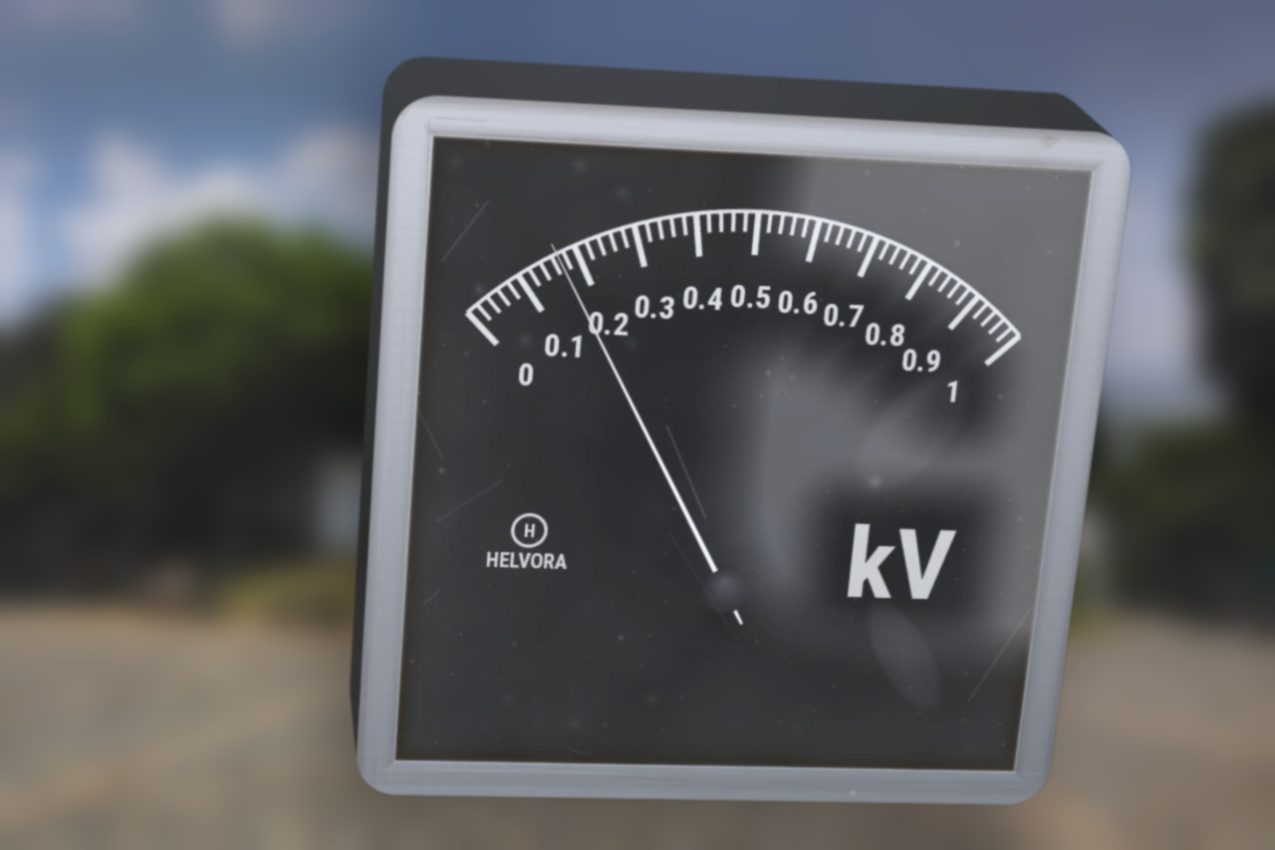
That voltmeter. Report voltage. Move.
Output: 0.17 kV
